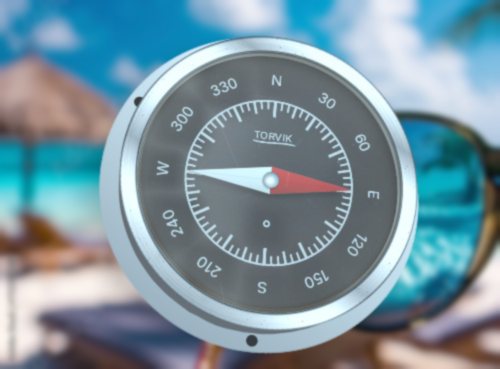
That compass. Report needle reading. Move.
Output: 90 °
